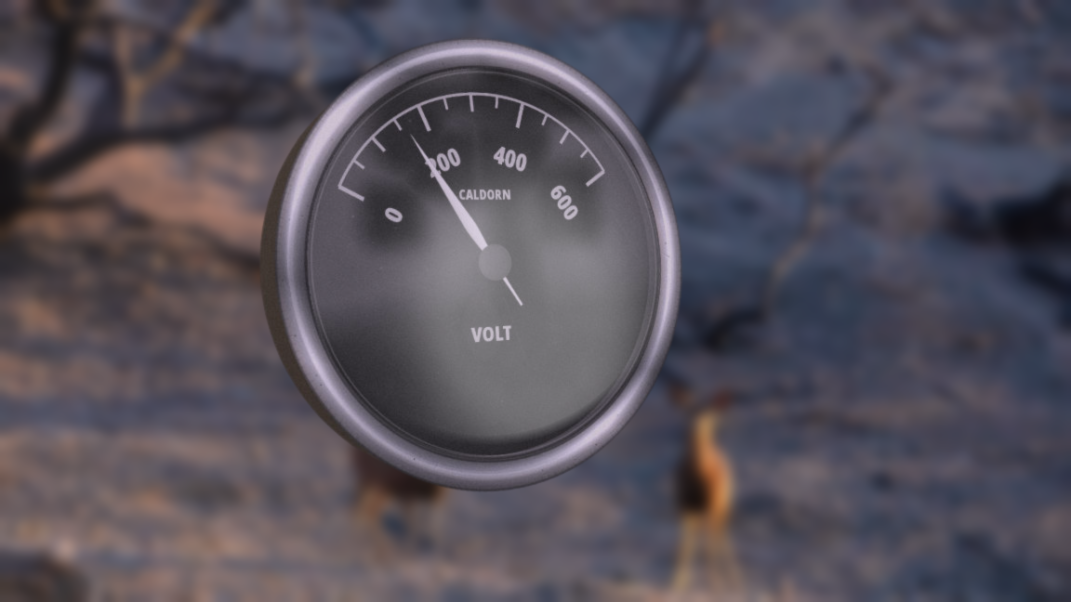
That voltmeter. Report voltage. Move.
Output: 150 V
